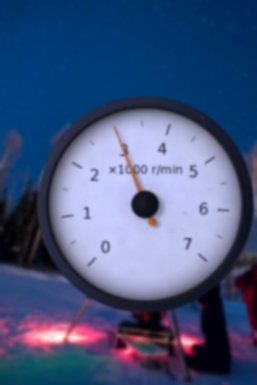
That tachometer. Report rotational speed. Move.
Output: 3000 rpm
